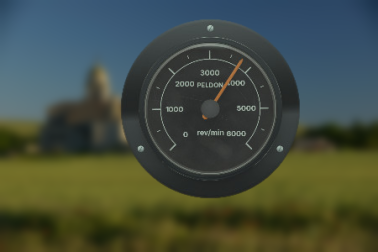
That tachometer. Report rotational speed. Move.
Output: 3750 rpm
